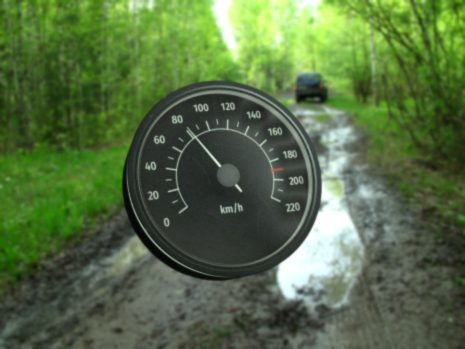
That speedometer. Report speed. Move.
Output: 80 km/h
